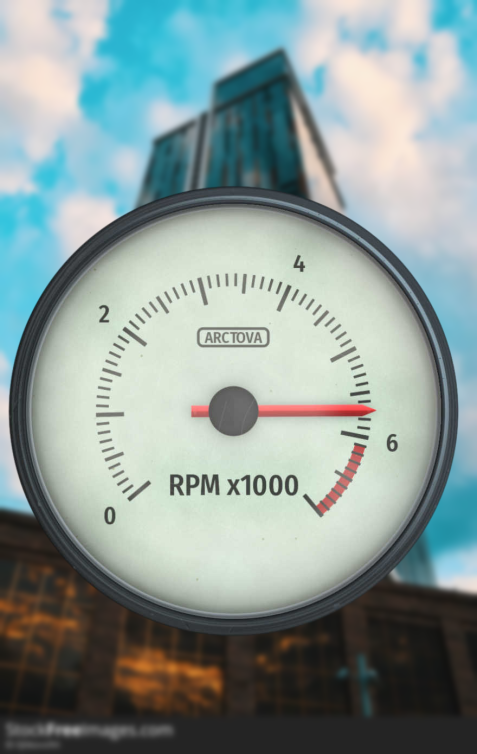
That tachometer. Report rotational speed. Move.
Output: 5700 rpm
